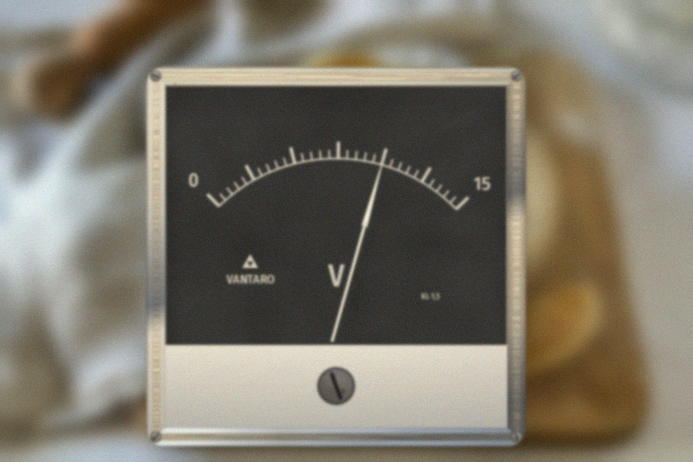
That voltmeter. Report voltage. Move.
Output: 10 V
